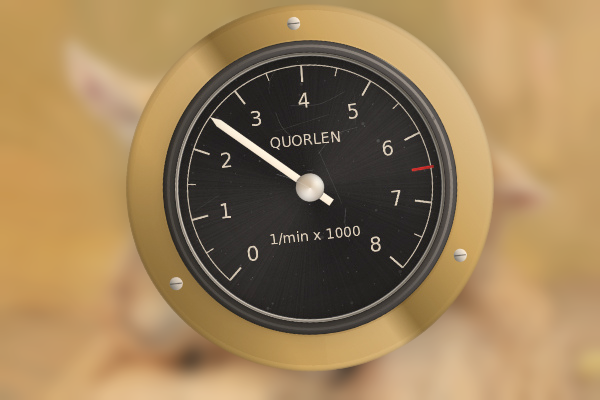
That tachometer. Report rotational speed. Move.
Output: 2500 rpm
